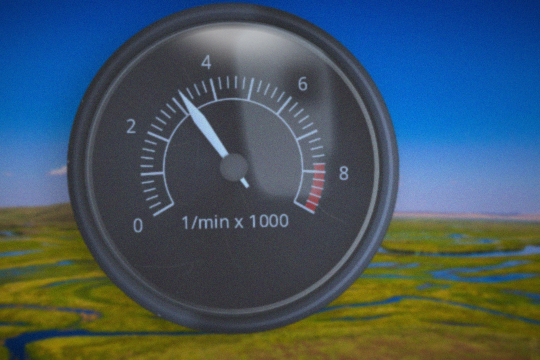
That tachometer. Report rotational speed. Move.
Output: 3200 rpm
